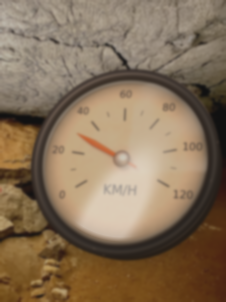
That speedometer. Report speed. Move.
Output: 30 km/h
